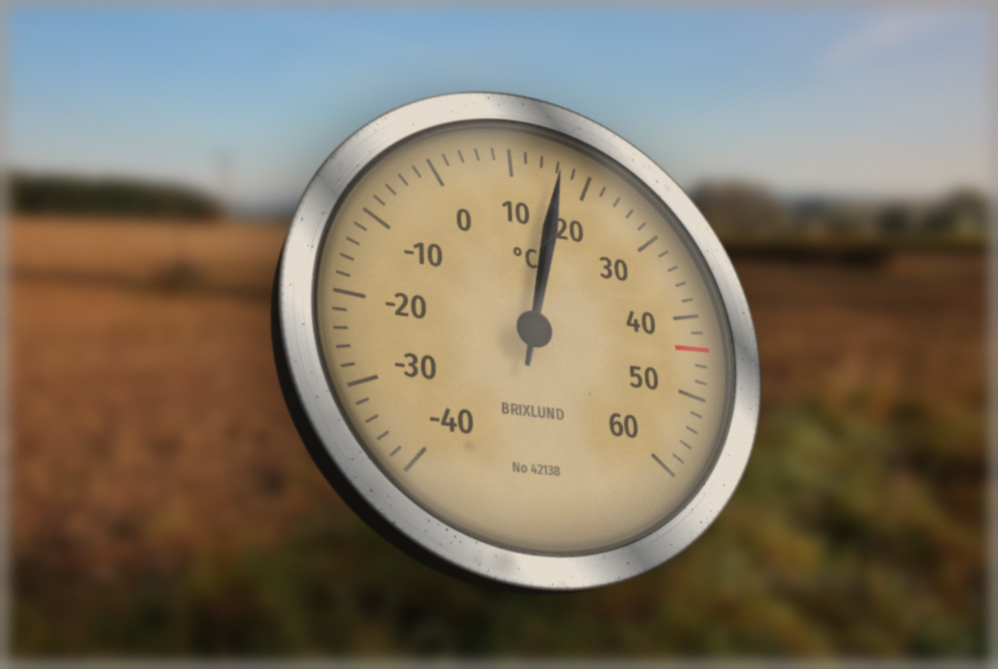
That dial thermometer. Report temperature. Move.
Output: 16 °C
